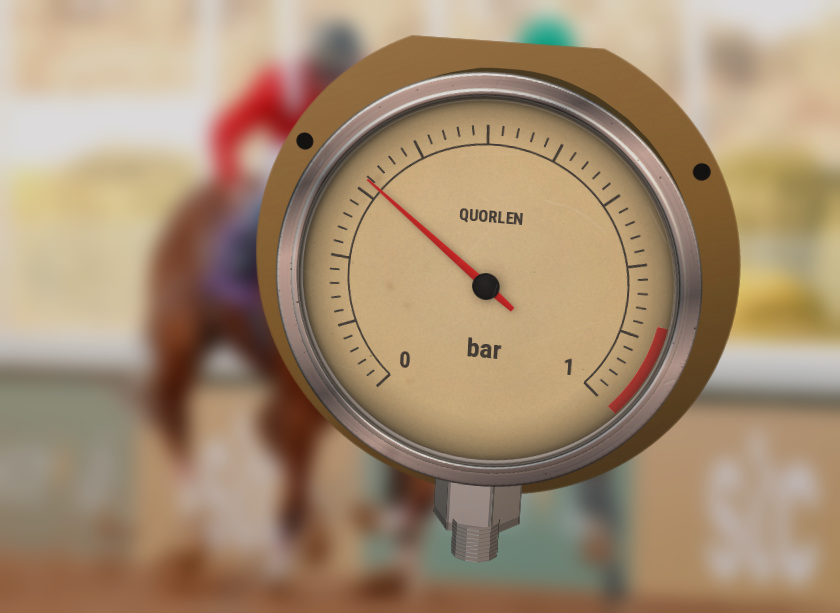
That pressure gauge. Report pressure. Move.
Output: 0.32 bar
